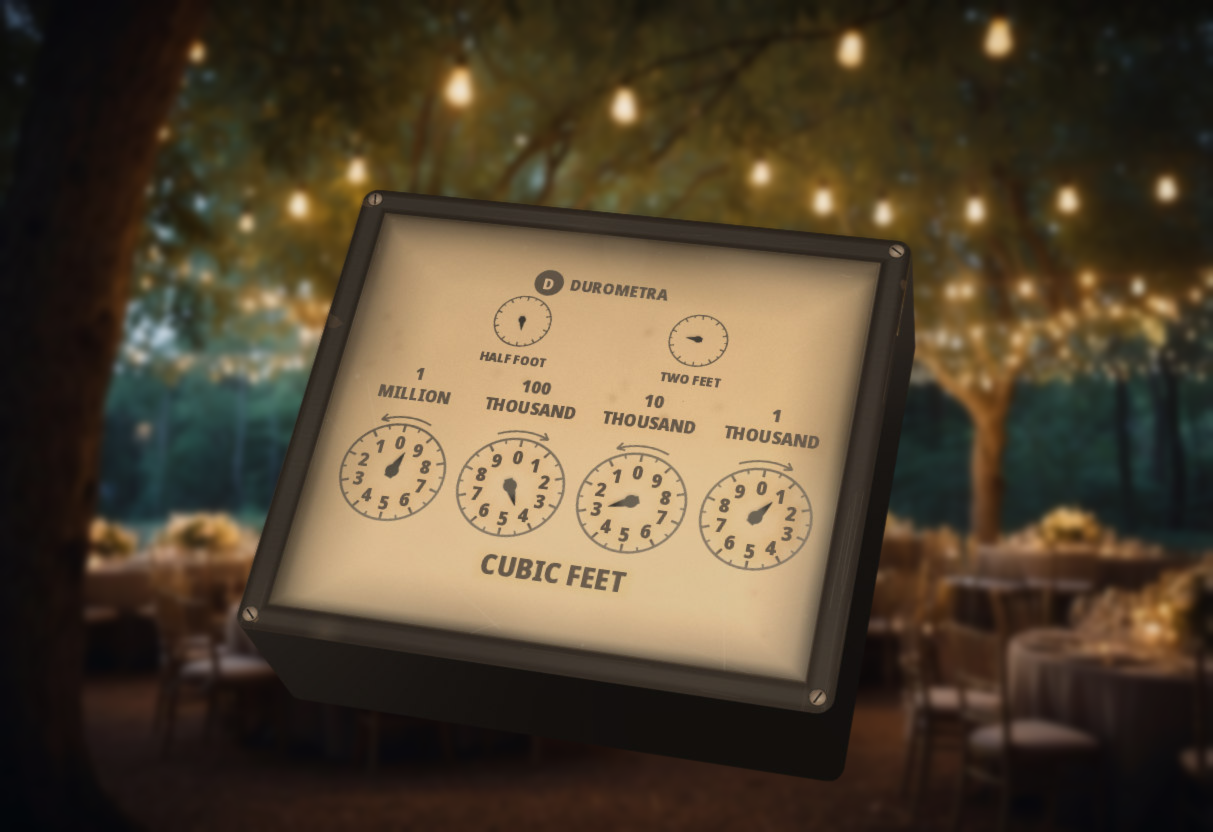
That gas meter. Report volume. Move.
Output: 943100 ft³
